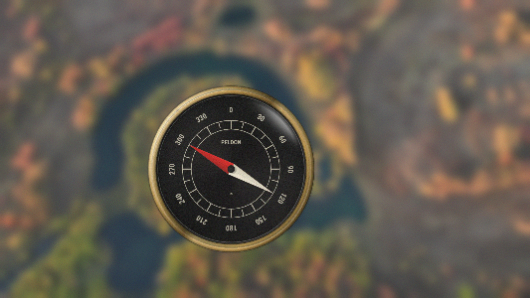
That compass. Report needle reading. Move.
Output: 300 °
